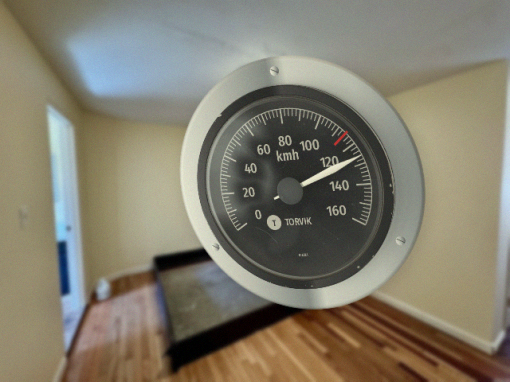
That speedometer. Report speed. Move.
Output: 126 km/h
